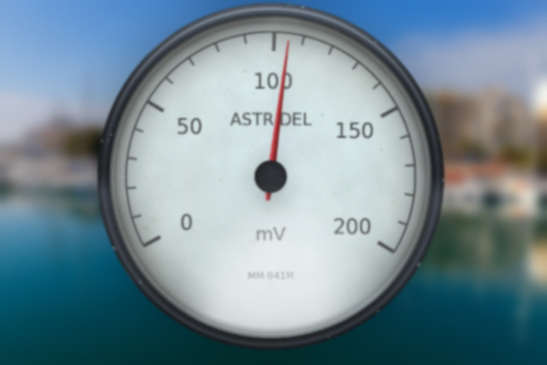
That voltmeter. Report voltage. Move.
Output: 105 mV
